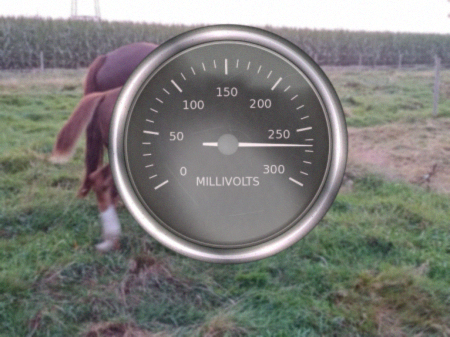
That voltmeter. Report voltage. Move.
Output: 265 mV
